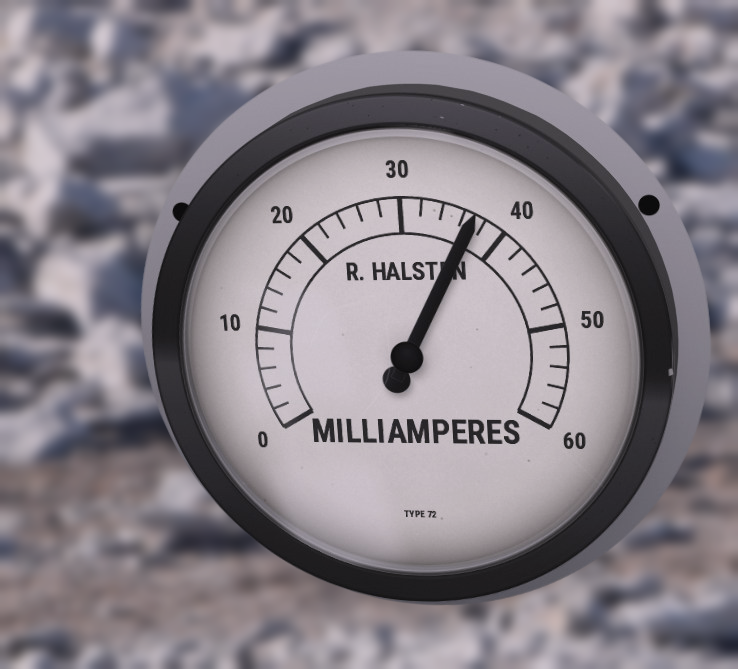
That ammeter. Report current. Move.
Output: 37 mA
